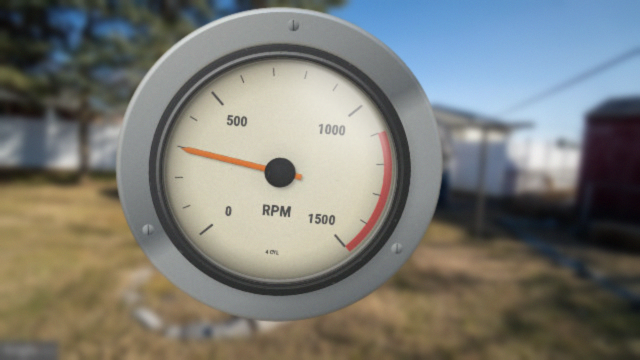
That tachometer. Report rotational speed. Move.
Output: 300 rpm
